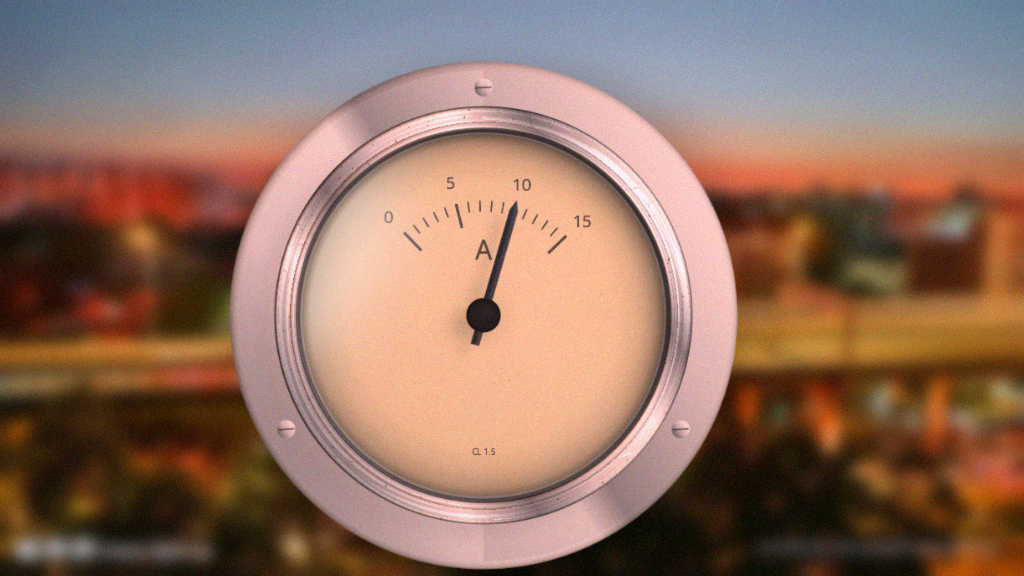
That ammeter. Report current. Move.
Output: 10 A
